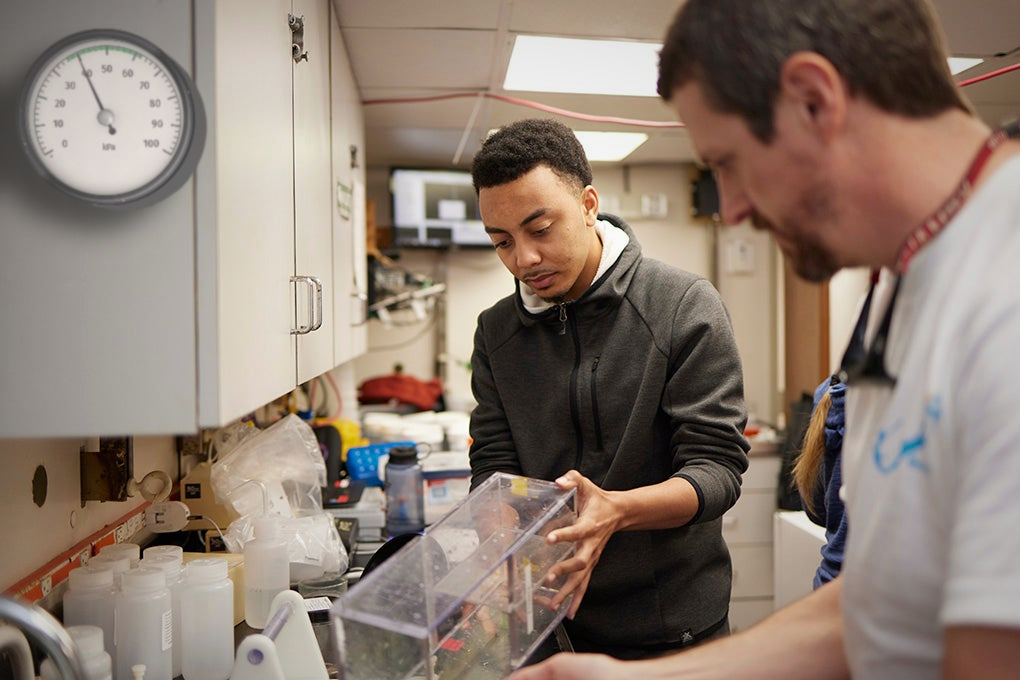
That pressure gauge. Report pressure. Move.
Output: 40 kPa
